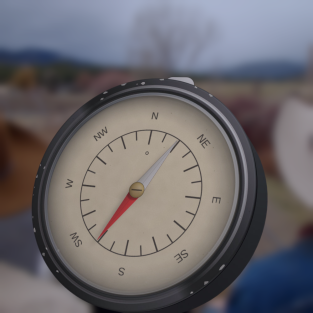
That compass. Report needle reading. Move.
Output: 210 °
